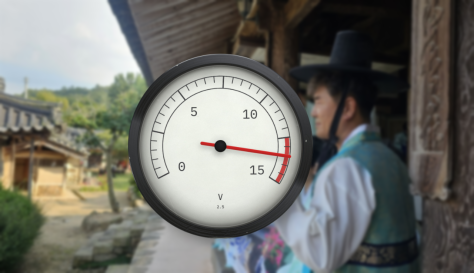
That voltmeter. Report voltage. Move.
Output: 13.5 V
